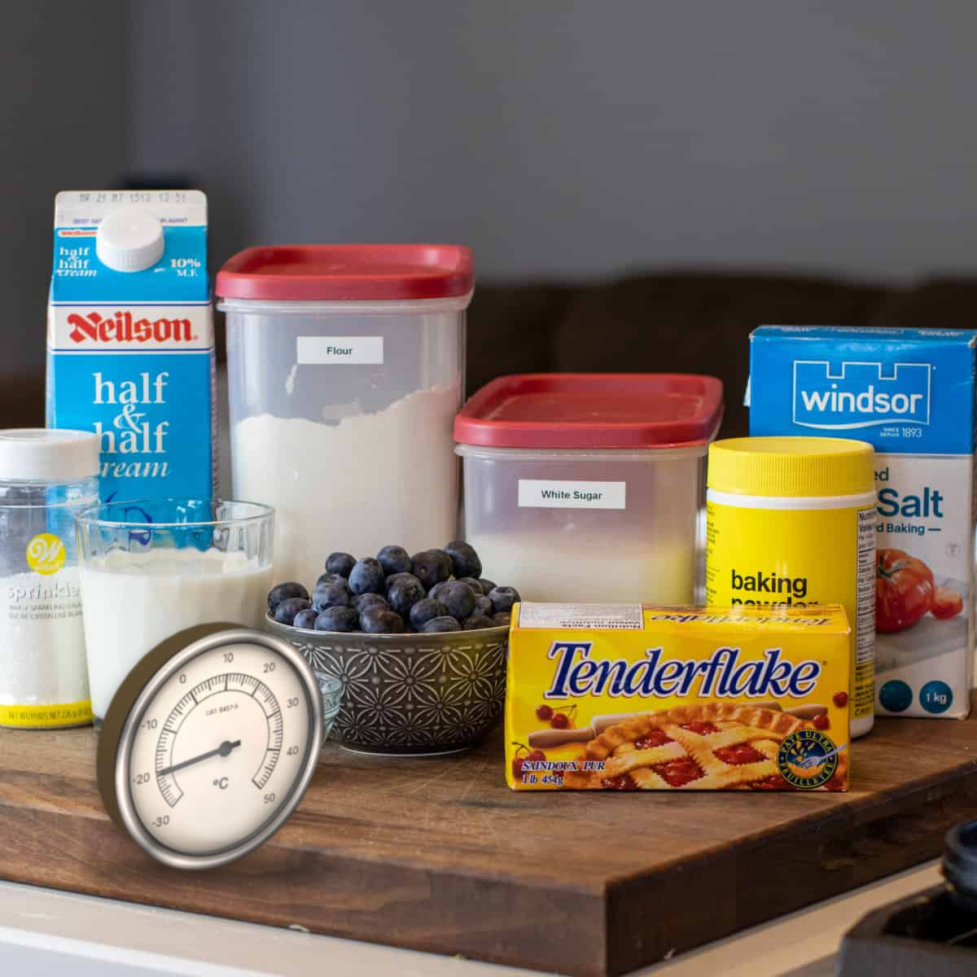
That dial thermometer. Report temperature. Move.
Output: -20 °C
